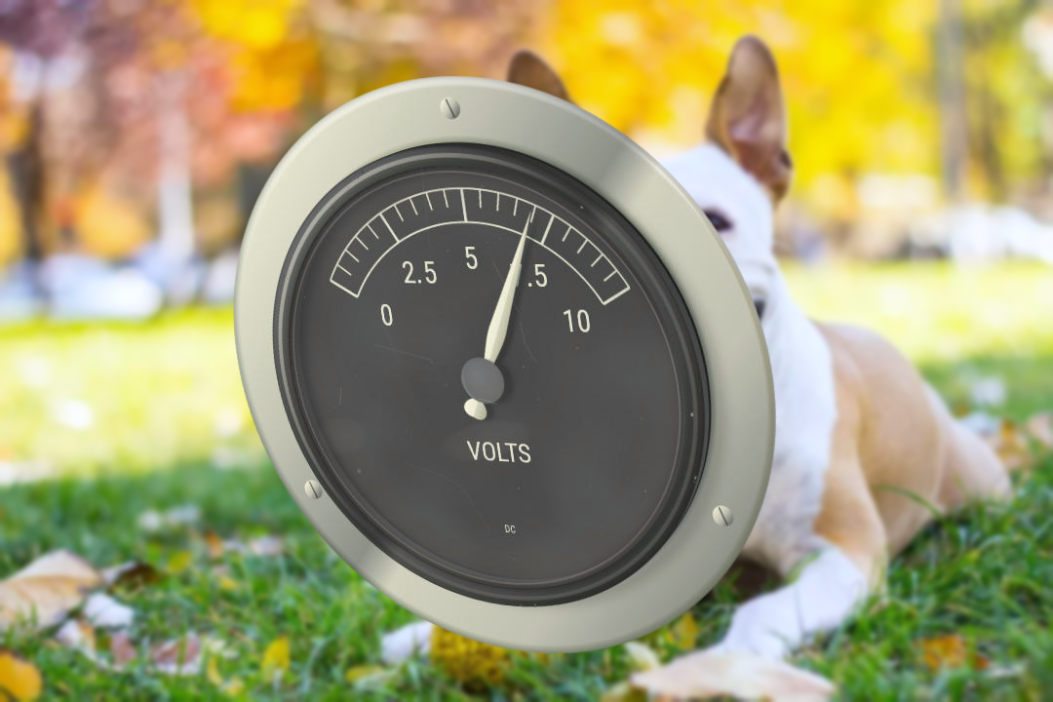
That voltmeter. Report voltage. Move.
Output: 7 V
